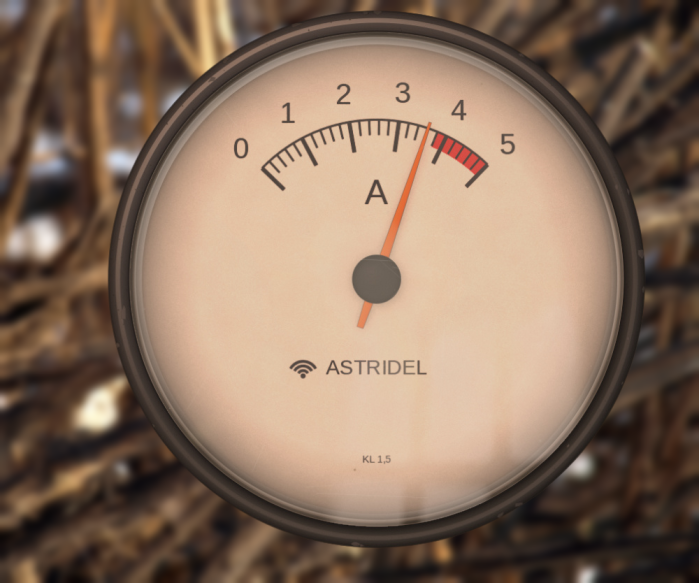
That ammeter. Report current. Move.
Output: 3.6 A
